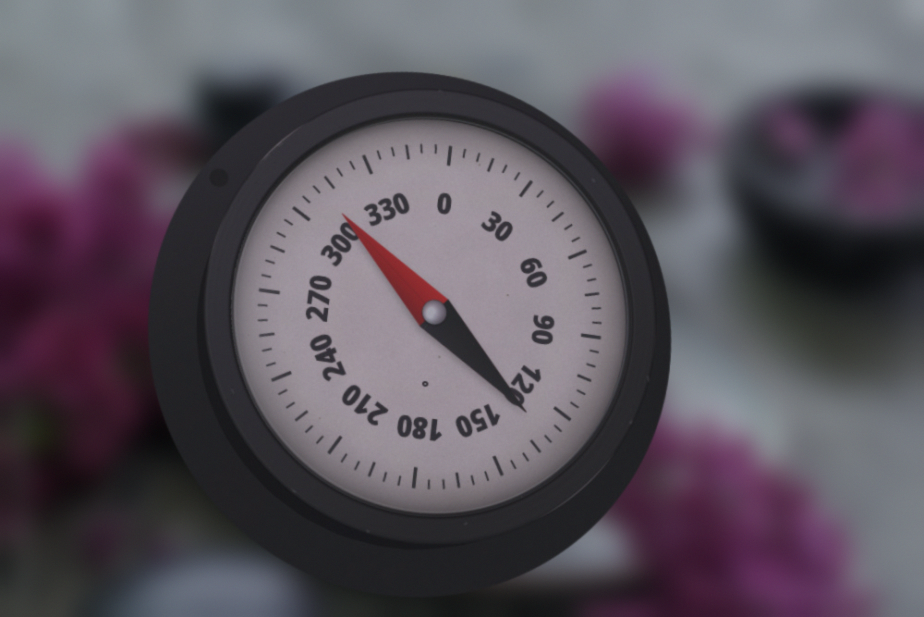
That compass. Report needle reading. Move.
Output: 310 °
